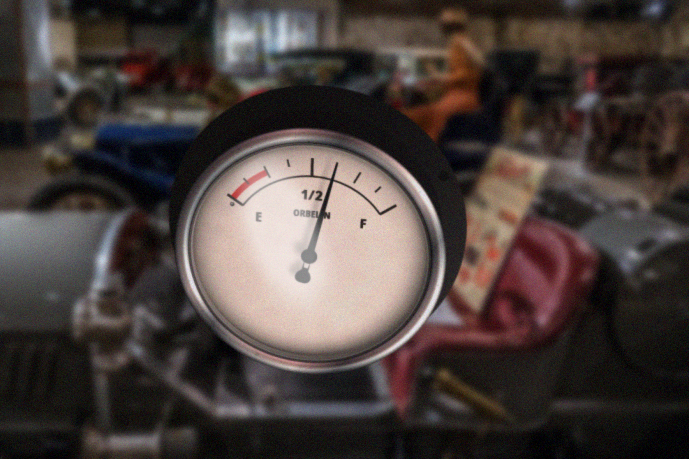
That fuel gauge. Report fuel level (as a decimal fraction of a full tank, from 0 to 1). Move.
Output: 0.625
